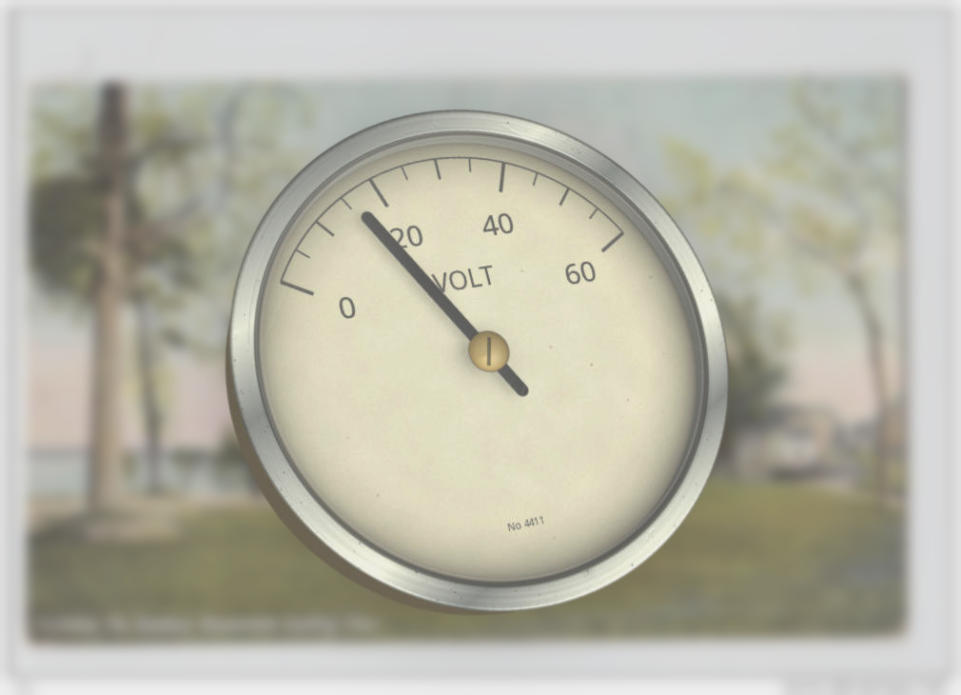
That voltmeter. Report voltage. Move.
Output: 15 V
